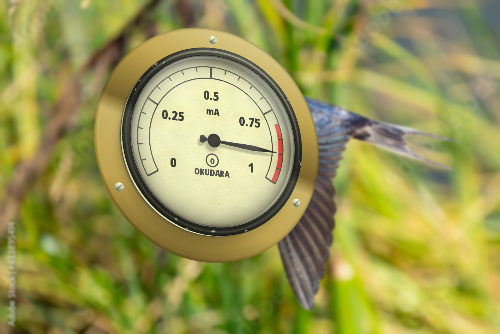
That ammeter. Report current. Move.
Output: 0.9 mA
